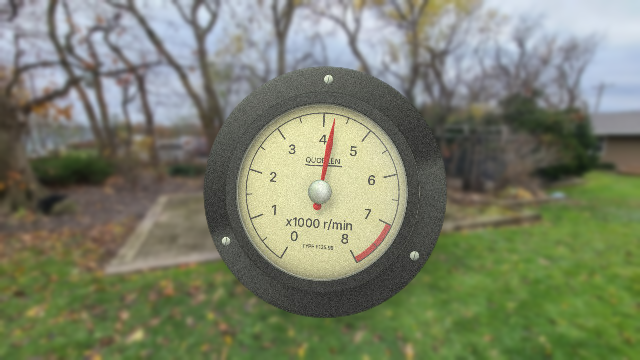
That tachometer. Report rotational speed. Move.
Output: 4250 rpm
